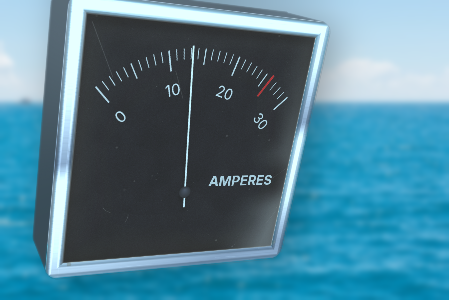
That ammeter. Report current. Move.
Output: 13 A
